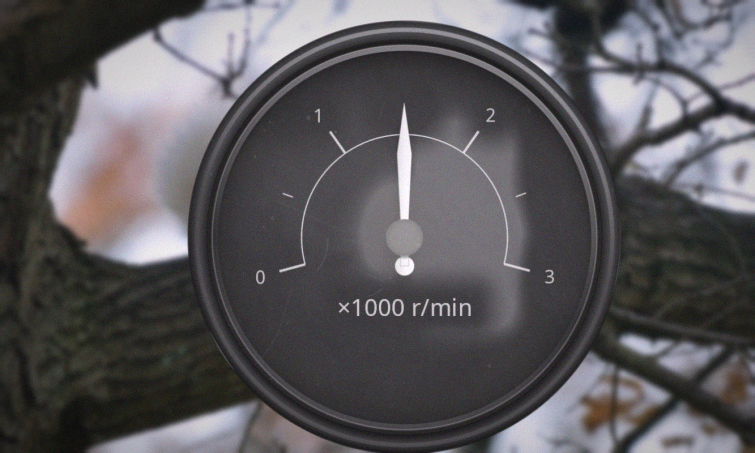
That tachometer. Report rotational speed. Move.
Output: 1500 rpm
